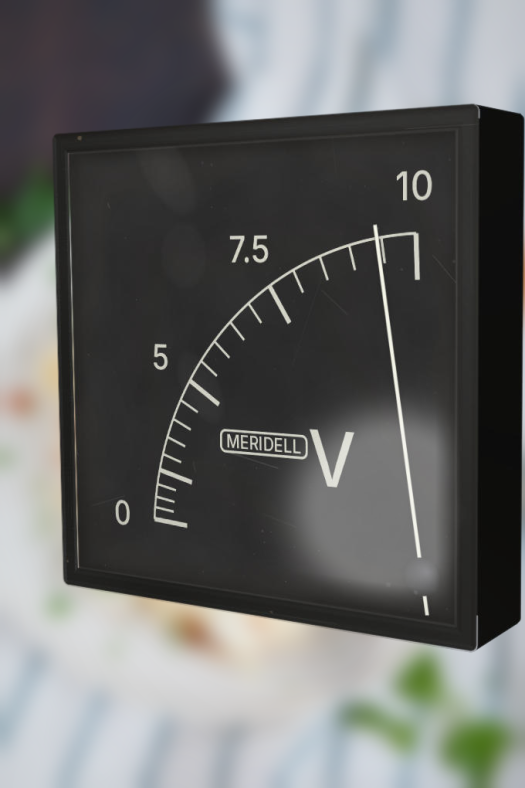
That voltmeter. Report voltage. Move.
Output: 9.5 V
